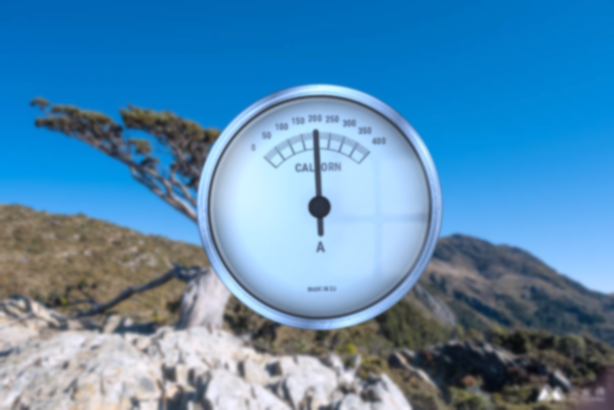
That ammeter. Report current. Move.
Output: 200 A
